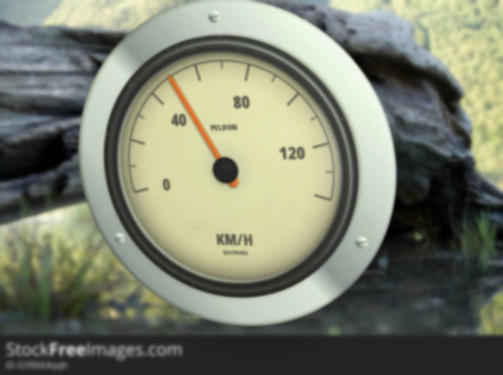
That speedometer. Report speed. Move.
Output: 50 km/h
